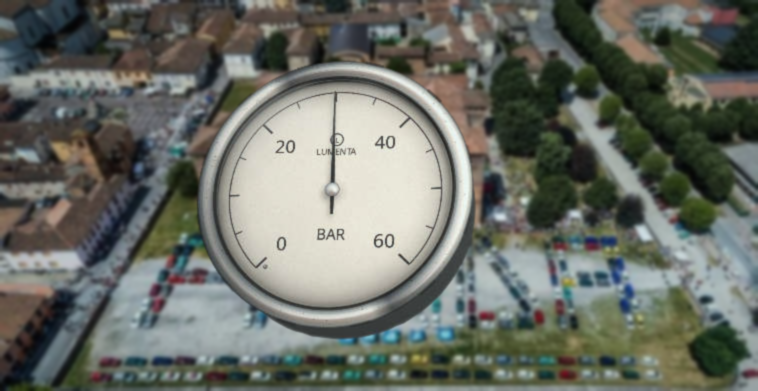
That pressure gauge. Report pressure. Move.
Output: 30 bar
